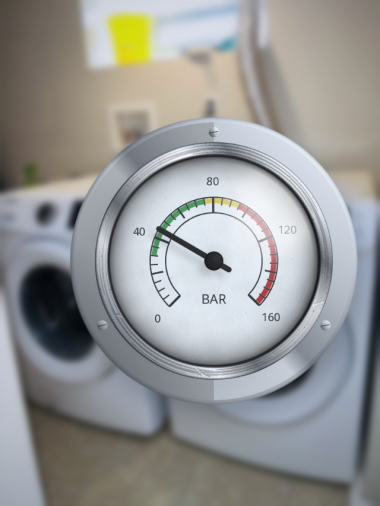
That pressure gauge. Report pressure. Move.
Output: 45 bar
